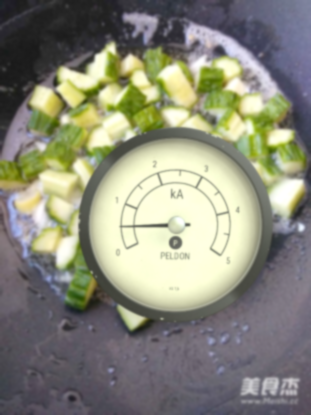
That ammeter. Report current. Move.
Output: 0.5 kA
